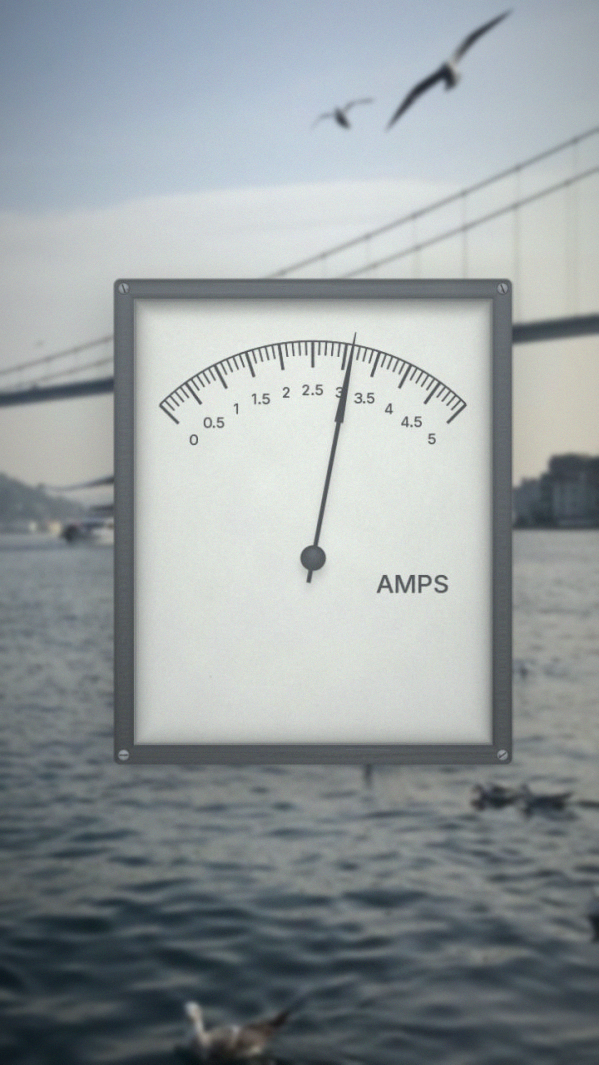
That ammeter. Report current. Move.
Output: 3.1 A
